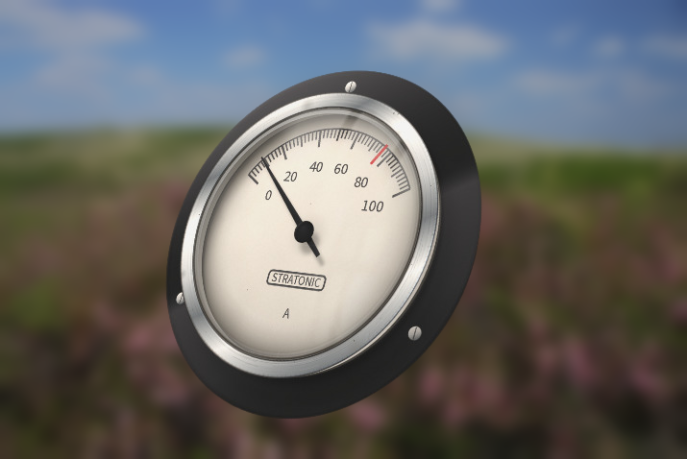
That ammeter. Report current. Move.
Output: 10 A
